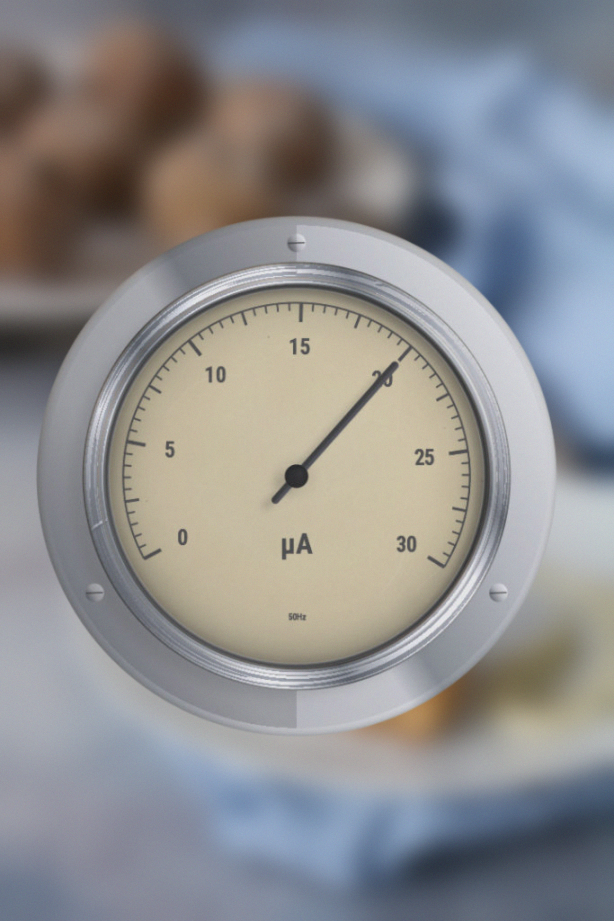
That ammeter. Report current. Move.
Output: 20 µA
